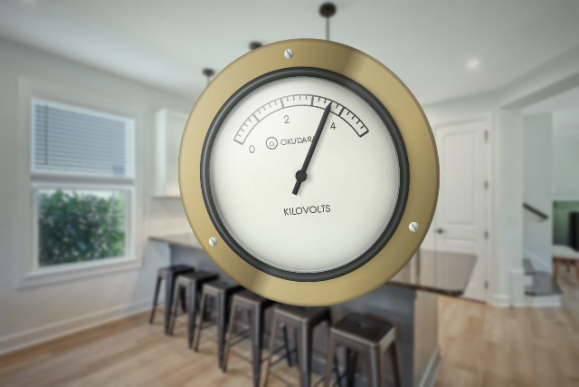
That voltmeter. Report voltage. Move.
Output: 3.6 kV
